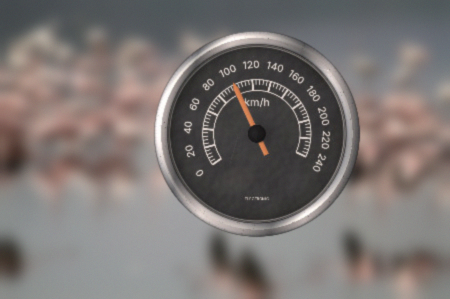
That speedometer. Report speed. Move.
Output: 100 km/h
